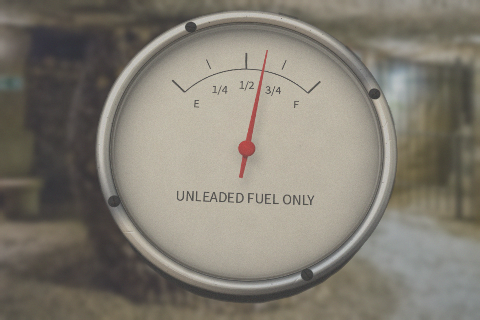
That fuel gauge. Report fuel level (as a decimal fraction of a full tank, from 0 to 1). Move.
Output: 0.625
